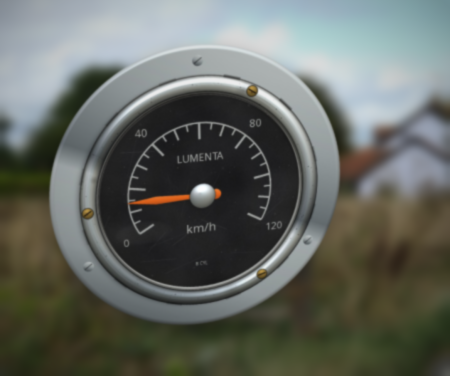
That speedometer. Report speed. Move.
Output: 15 km/h
